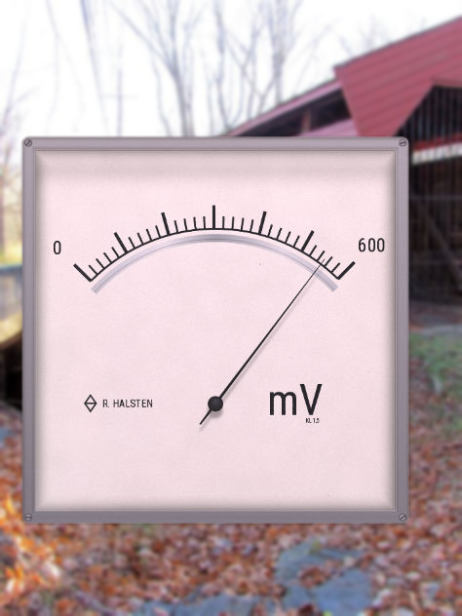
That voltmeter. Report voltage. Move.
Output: 550 mV
